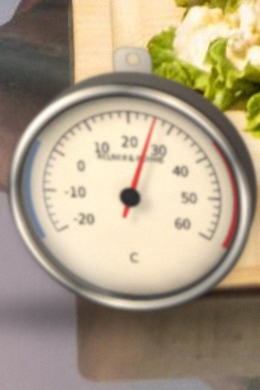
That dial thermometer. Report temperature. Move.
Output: 26 °C
